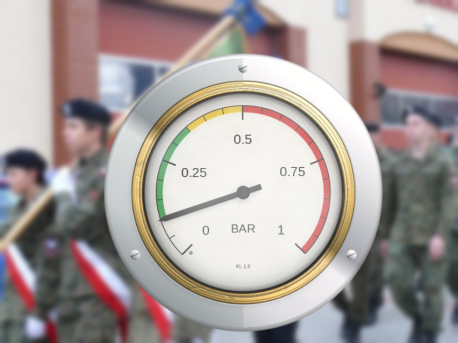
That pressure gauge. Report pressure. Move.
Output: 0.1 bar
